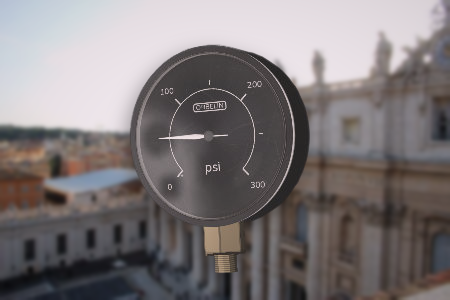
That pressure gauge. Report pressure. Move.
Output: 50 psi
